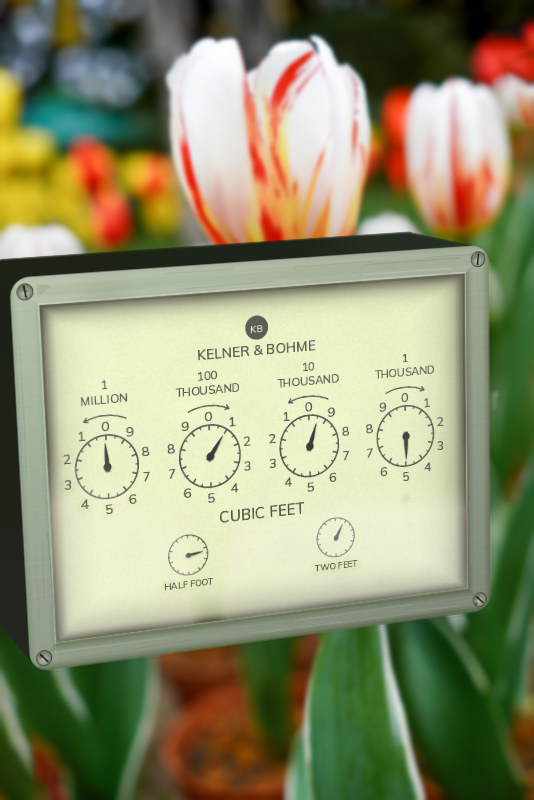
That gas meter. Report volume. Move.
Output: 9500 ft³
